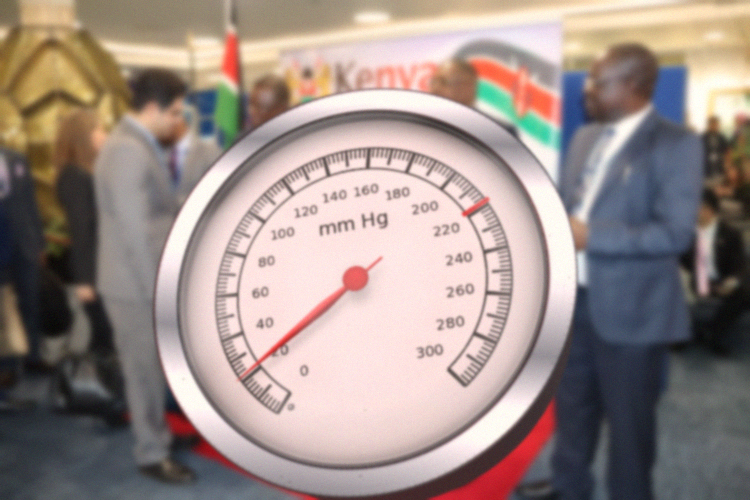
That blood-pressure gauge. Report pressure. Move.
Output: 20 mmHg
